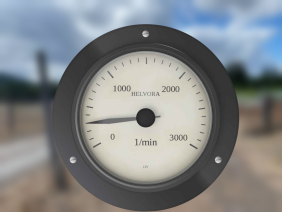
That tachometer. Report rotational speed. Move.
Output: 300 rpm
